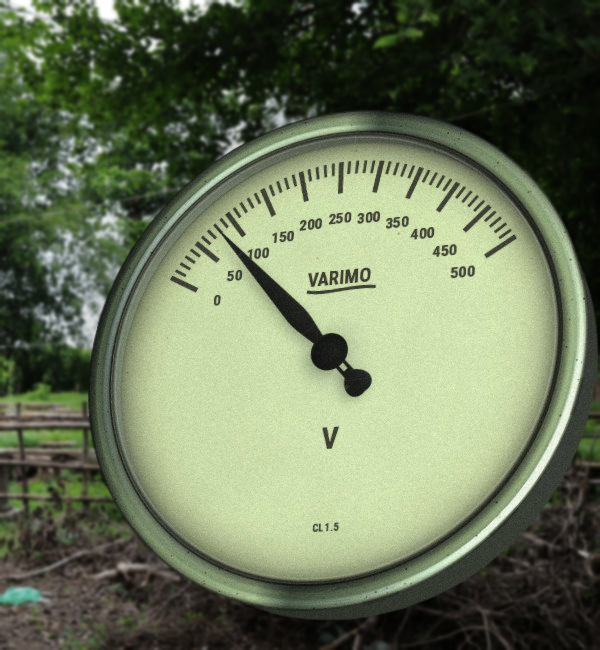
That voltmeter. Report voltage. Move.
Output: 80 V
